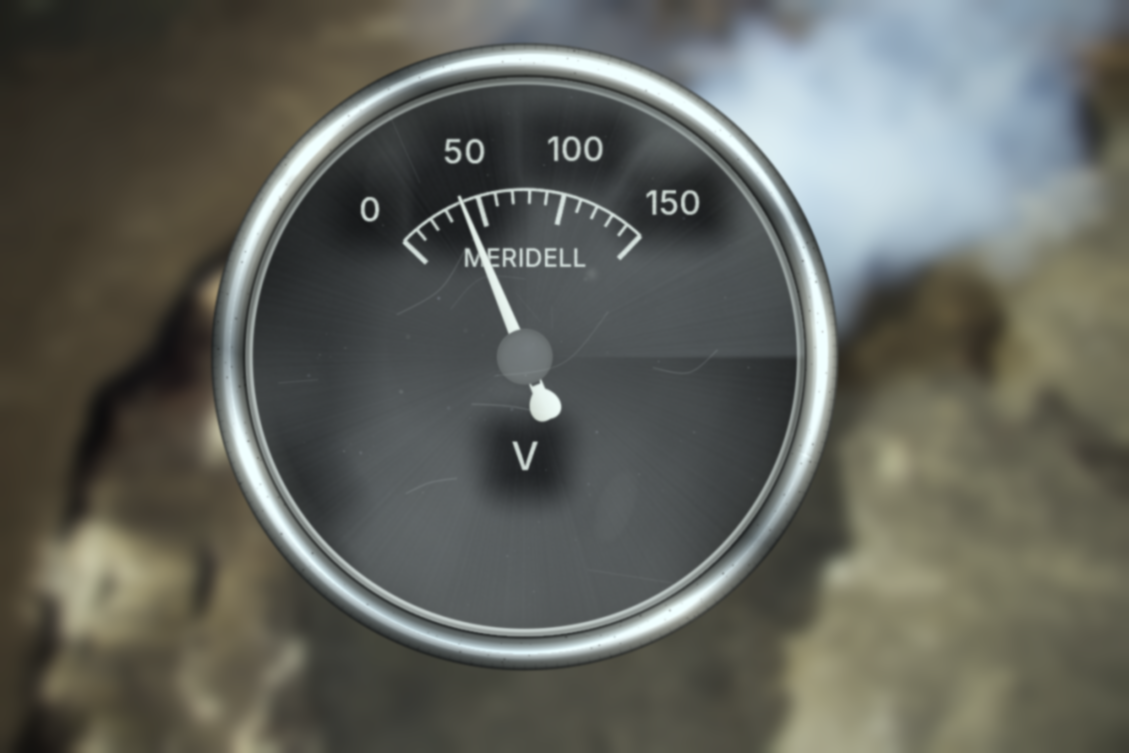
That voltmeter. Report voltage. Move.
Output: 40 V
